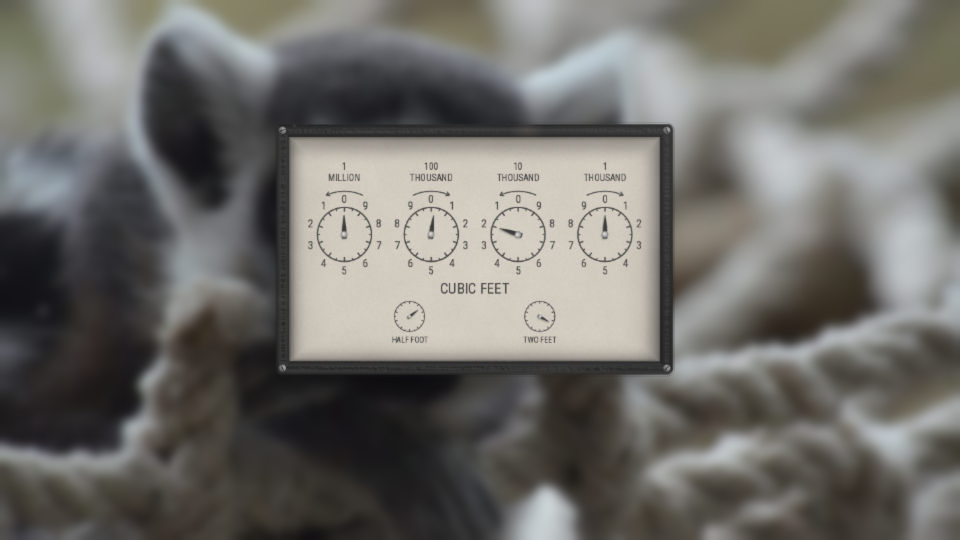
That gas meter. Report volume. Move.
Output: 2000 ft³
